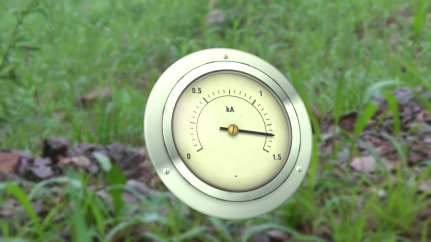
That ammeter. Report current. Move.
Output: 1.35 kA
